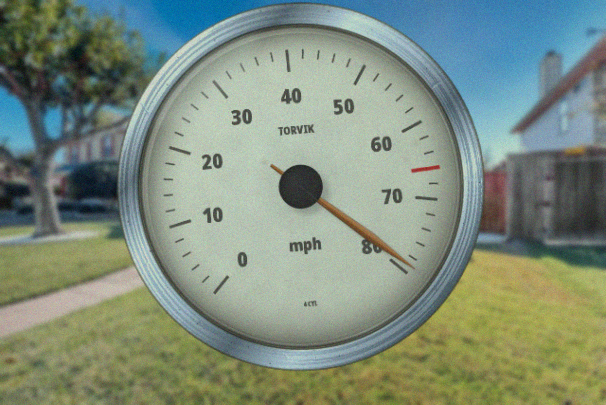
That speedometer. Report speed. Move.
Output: 79 mph
